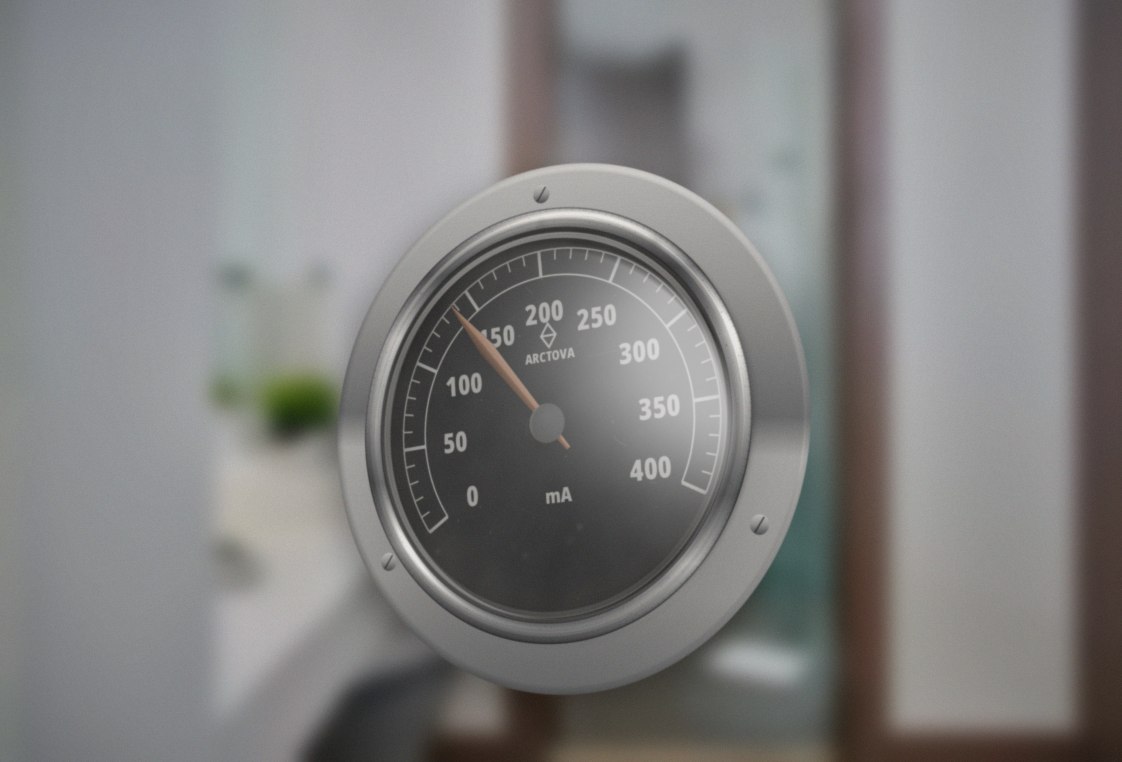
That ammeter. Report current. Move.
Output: 140 mA
